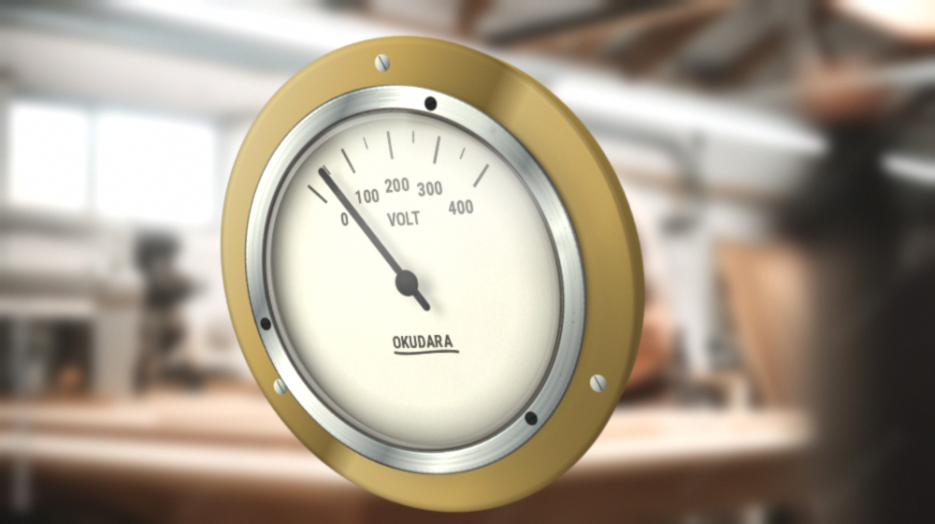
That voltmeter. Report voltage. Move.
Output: 50 V
